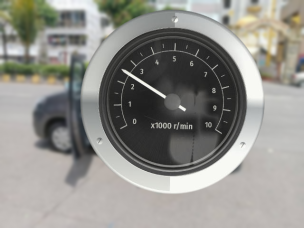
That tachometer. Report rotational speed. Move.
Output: 2500 rpm
